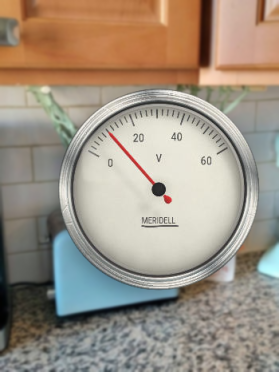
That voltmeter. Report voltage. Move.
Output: 10 V
